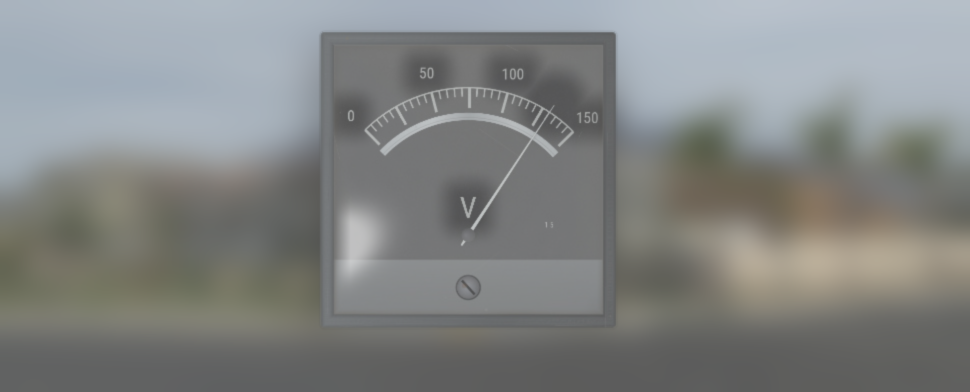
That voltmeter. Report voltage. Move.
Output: 130 V
